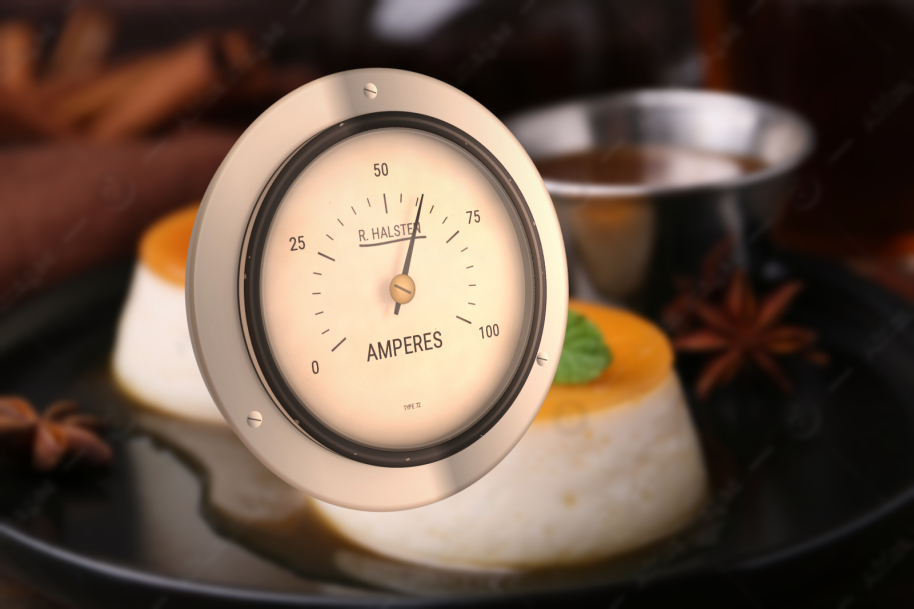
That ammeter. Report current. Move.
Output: 60 A
